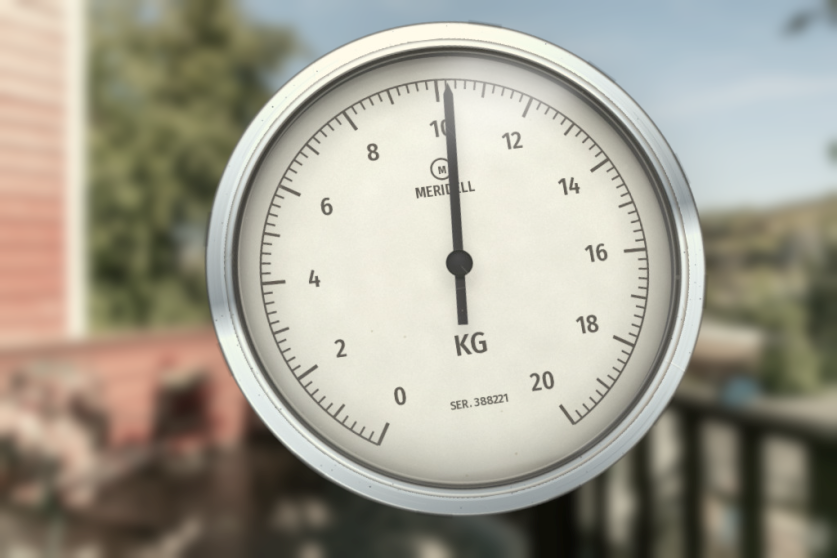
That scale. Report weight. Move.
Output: 10.2 kg
